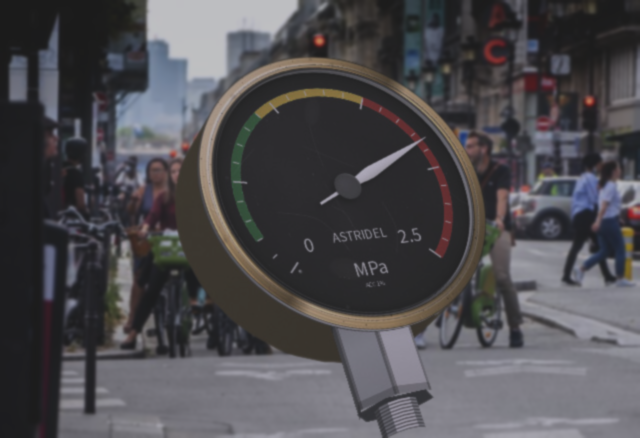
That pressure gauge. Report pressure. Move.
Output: 1.85 MPa
